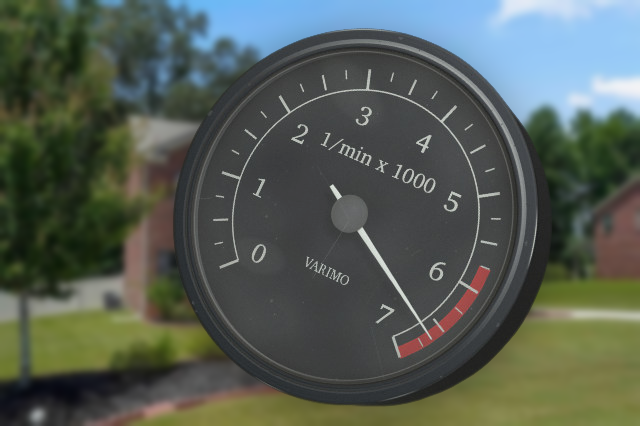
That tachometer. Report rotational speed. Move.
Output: 6625 rpm
